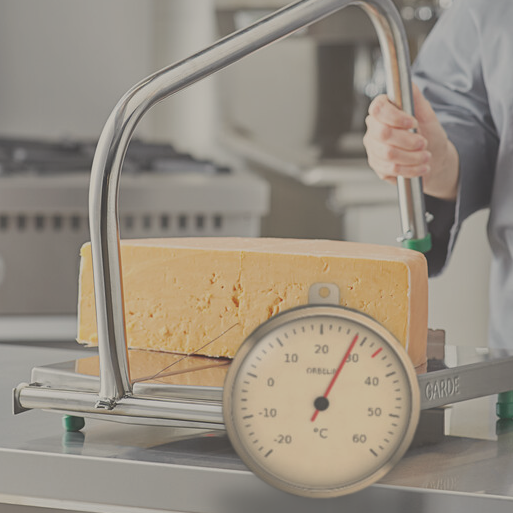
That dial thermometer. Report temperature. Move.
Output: 28 °C
